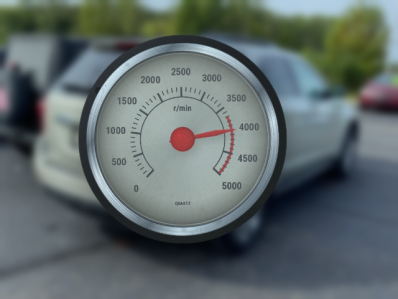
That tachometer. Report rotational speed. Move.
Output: 4000 rpm
